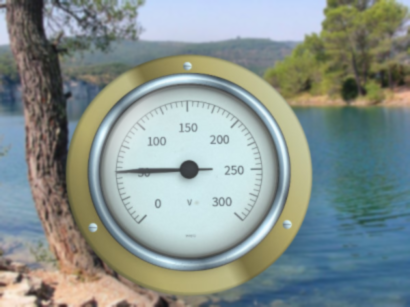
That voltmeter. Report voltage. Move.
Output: 50 V
